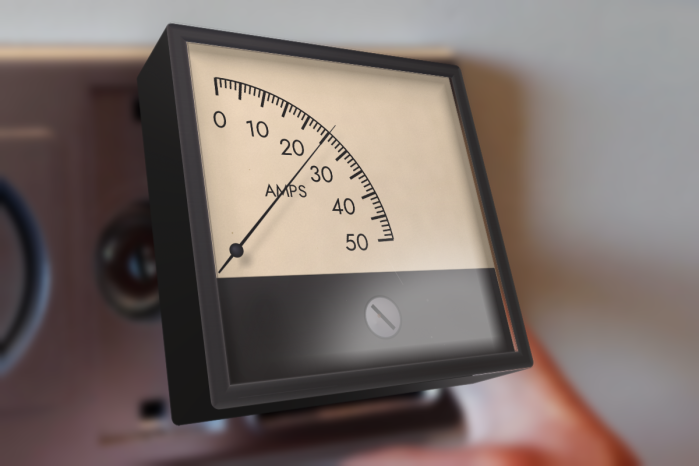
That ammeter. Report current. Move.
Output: 25 A
